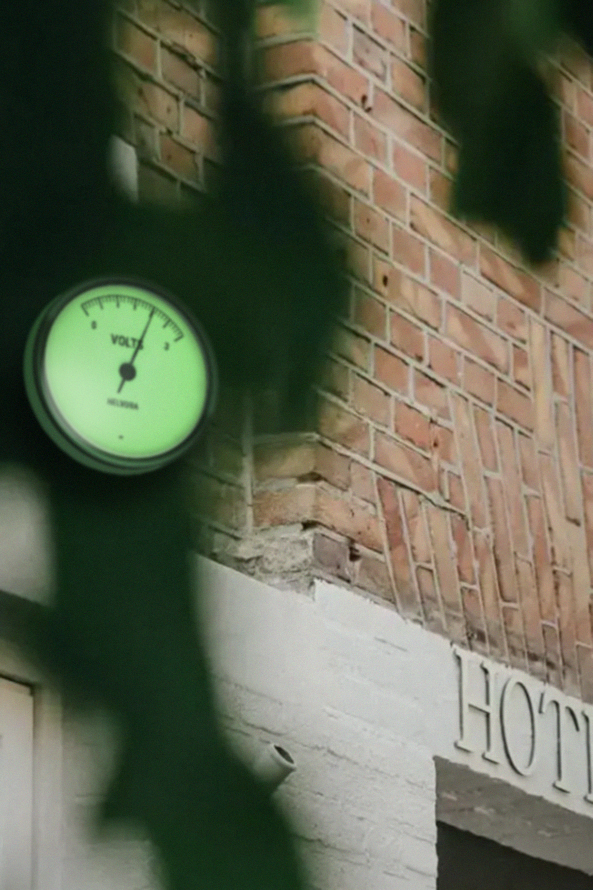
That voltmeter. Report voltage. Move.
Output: 2 V
